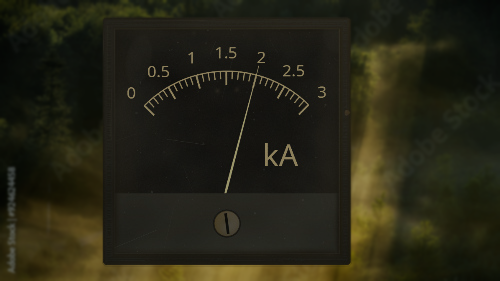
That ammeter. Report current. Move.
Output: 2 kA
